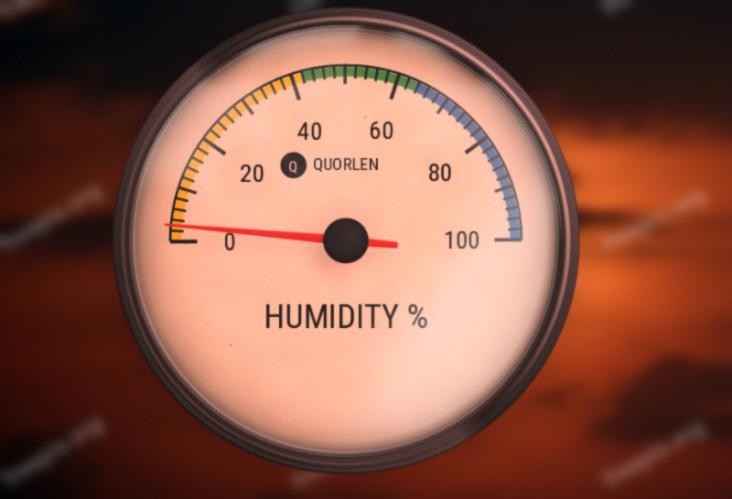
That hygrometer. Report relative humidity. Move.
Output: 3 %
